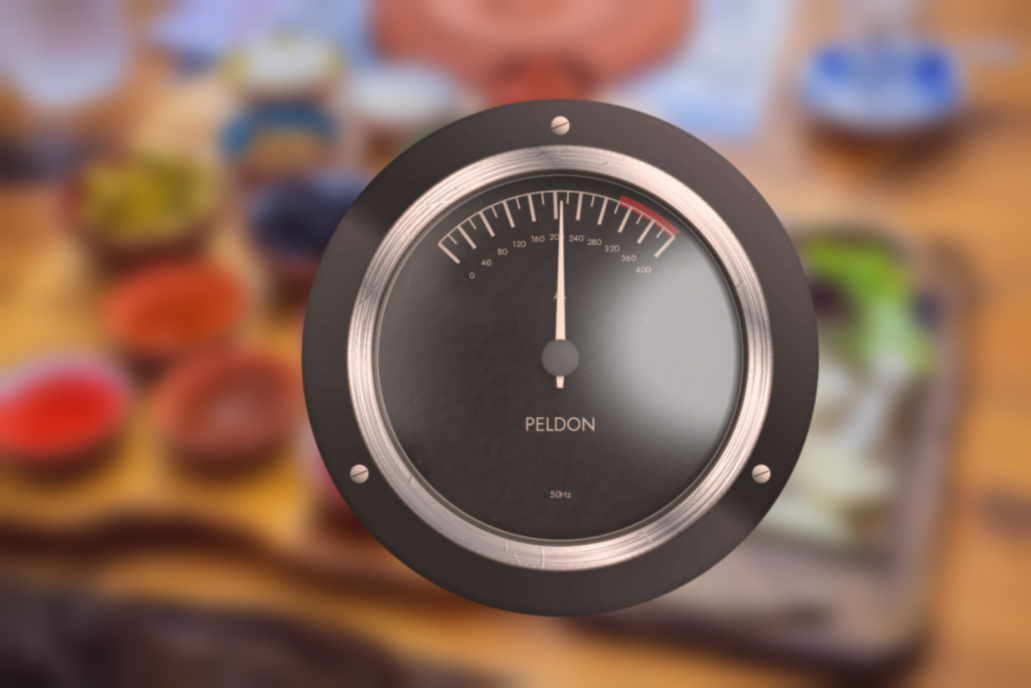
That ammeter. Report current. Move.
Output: 210 A
